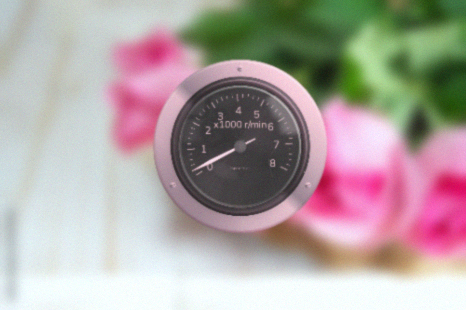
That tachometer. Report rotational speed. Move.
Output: 200 rpm
